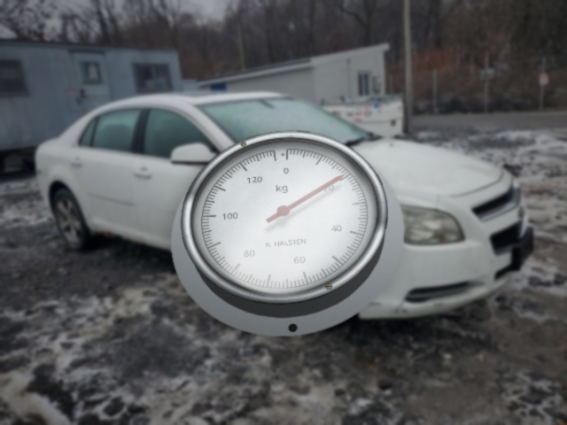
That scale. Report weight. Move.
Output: 20 kg
